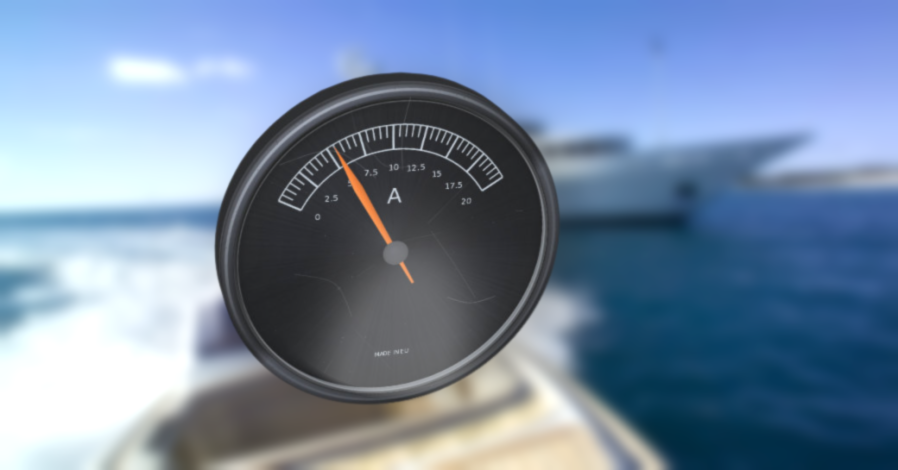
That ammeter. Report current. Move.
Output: 5.5 A
